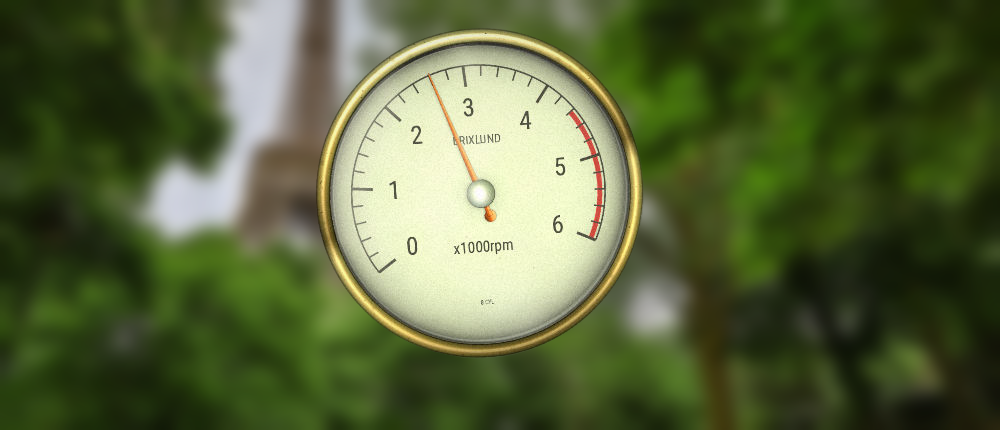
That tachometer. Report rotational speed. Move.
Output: 2600 rpm
